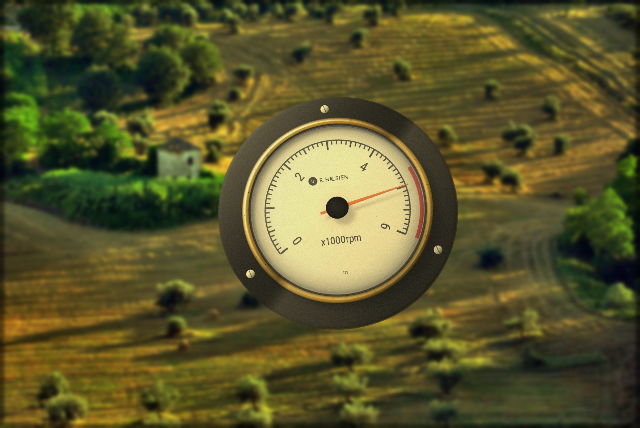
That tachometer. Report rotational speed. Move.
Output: 5000 rpm
